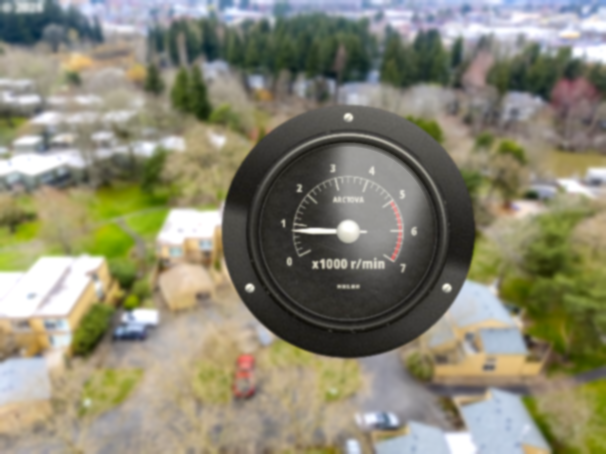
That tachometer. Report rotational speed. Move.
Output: 800 rpm
